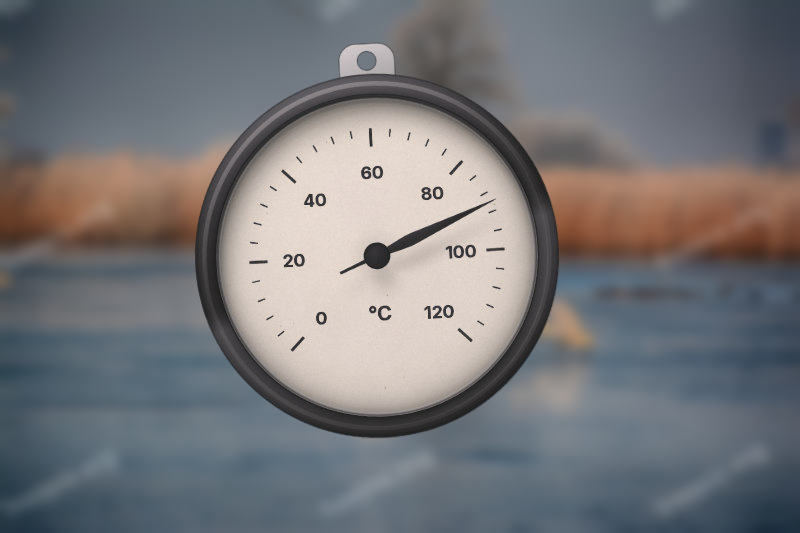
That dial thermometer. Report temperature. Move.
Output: 90 °C
